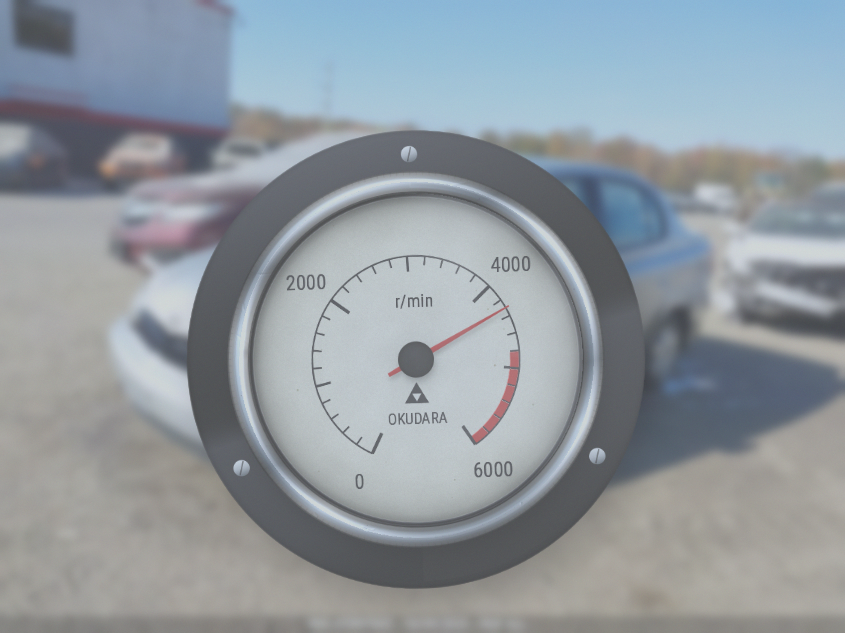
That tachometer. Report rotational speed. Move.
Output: 4300 rpm
